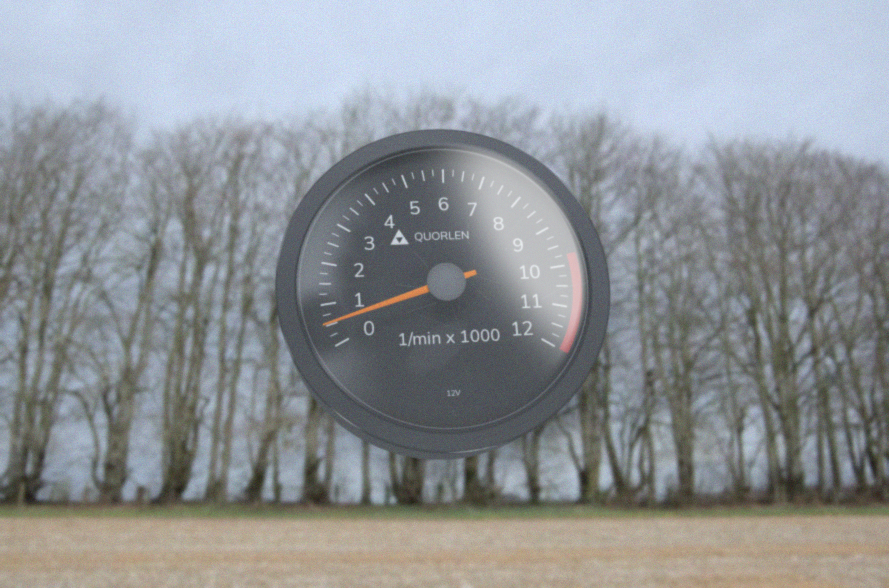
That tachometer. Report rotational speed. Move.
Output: 500 rpm
